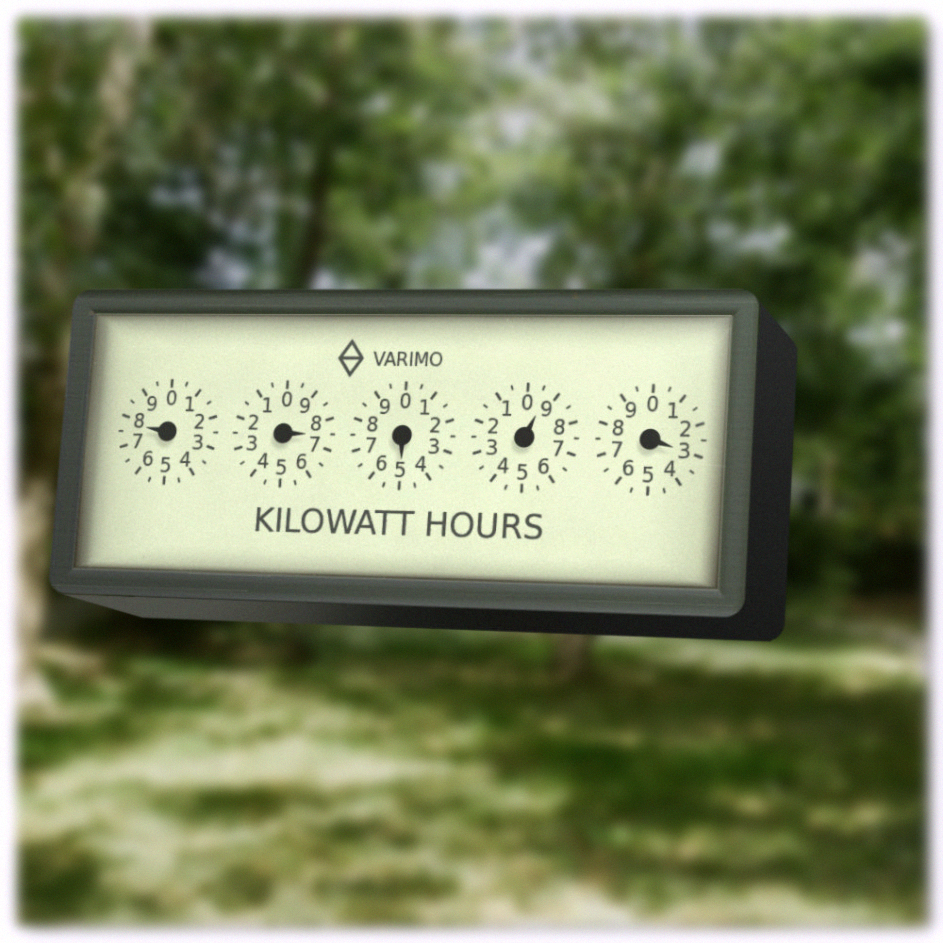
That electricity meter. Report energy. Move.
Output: 77493 kWh
